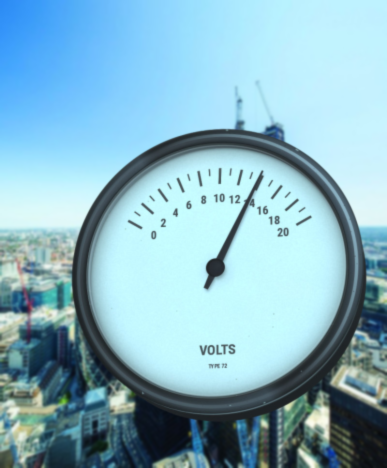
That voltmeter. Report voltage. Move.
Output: 14 V
